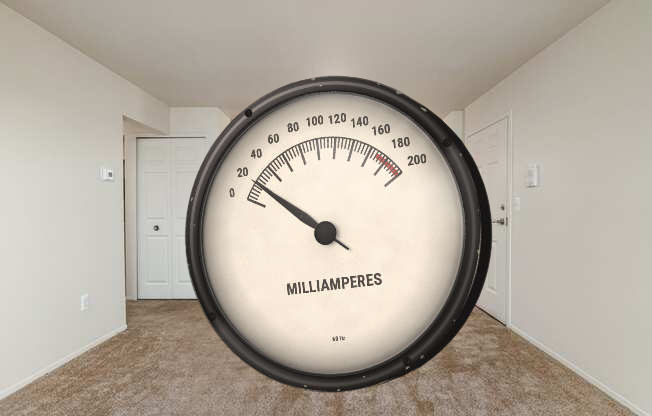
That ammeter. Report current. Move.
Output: 20 mA
